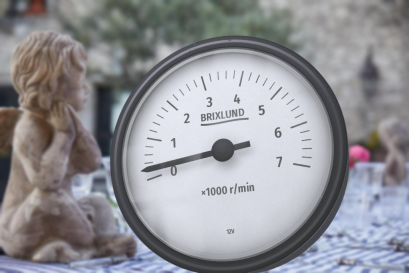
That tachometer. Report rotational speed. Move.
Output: 200 rpm
